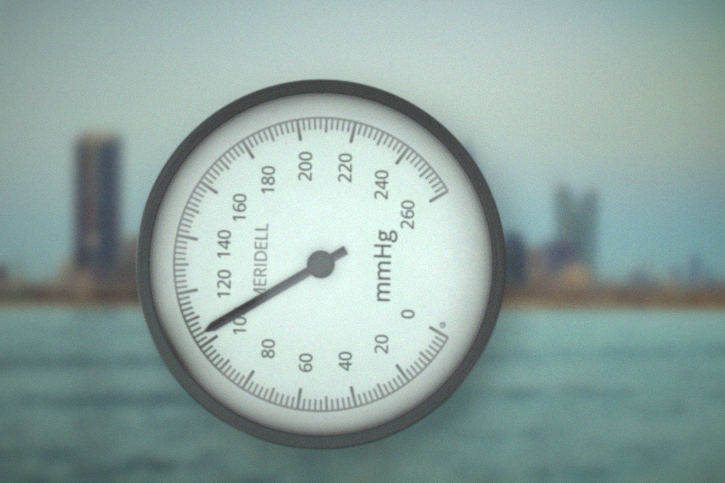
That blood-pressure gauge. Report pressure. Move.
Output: 104 mmHg
